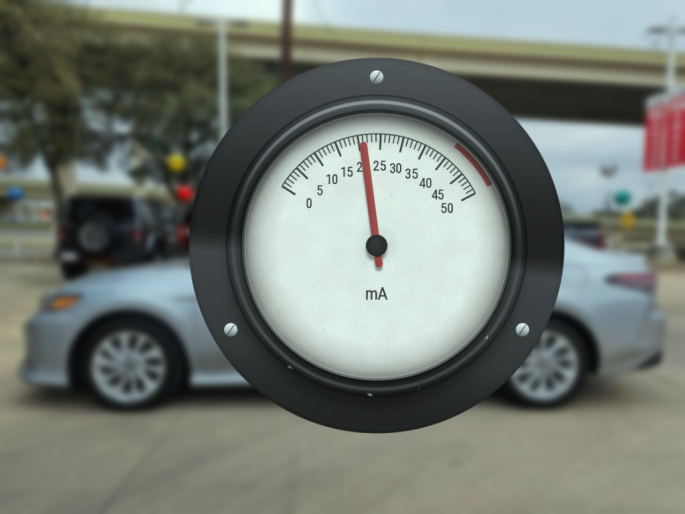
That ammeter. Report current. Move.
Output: 21 mA
